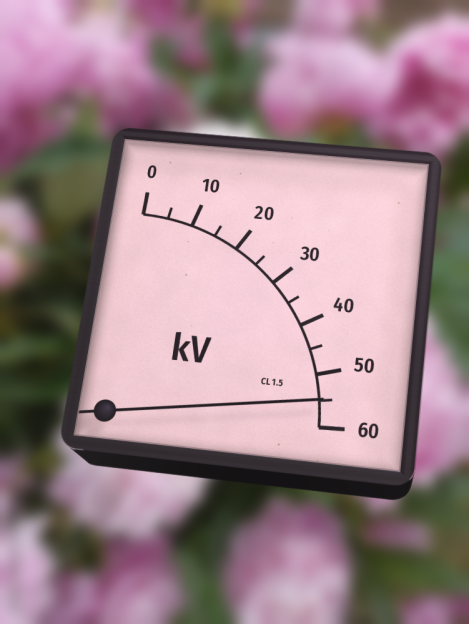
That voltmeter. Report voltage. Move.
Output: 55 kV
